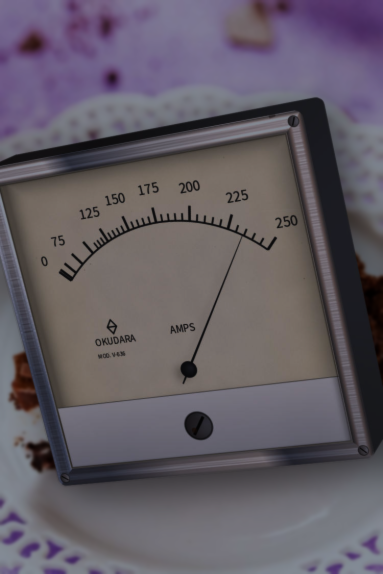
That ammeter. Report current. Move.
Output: 235 A
